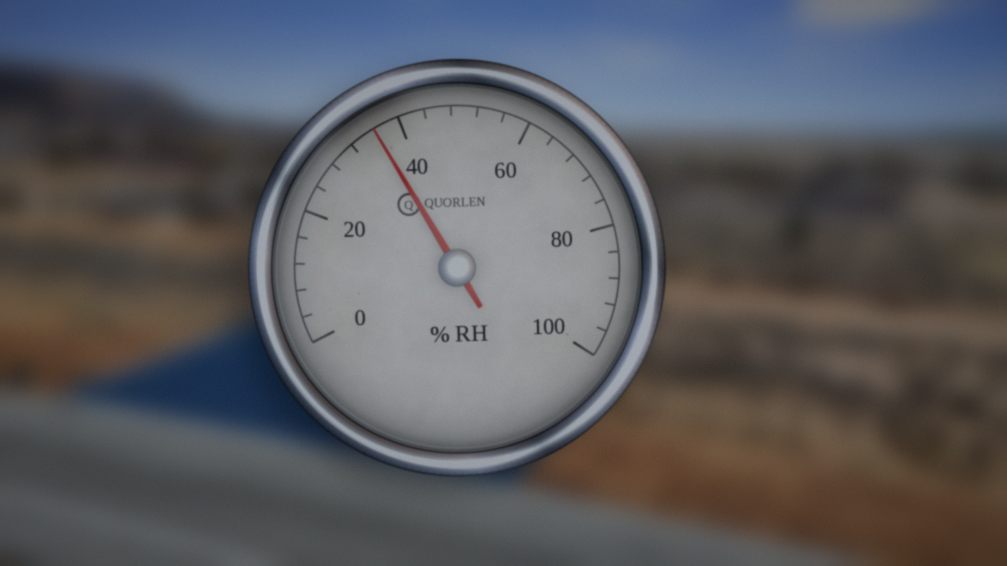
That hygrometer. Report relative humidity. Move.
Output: 36 %
